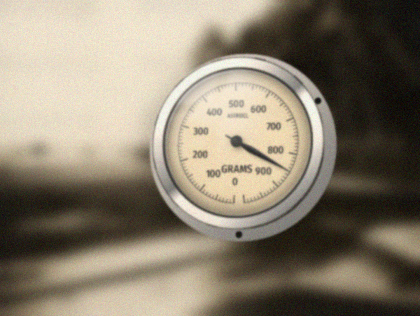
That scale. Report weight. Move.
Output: 850 g
